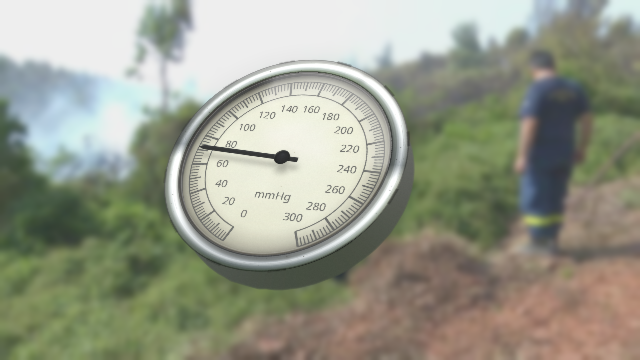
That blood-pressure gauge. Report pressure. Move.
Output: 70 mmHg
